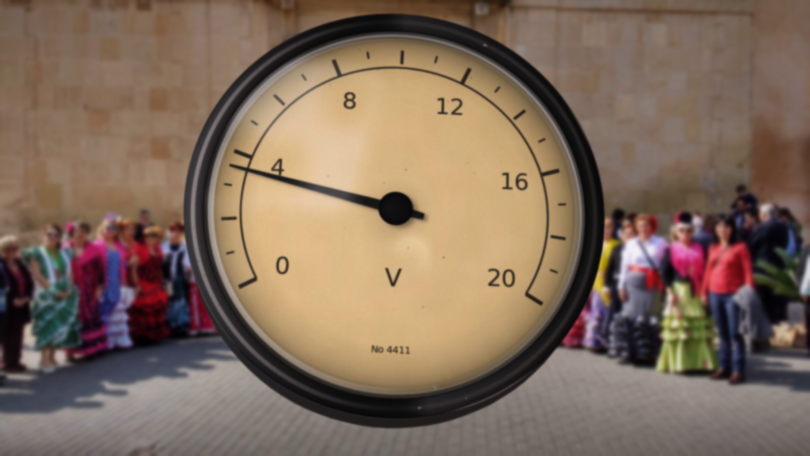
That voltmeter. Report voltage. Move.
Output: 3.5 V
